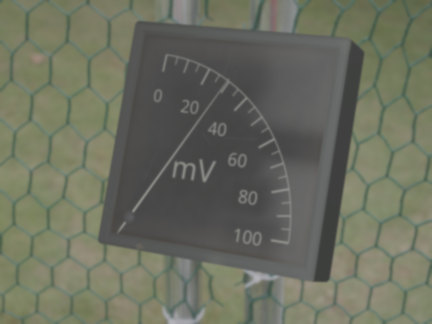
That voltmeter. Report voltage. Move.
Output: 30 mV
